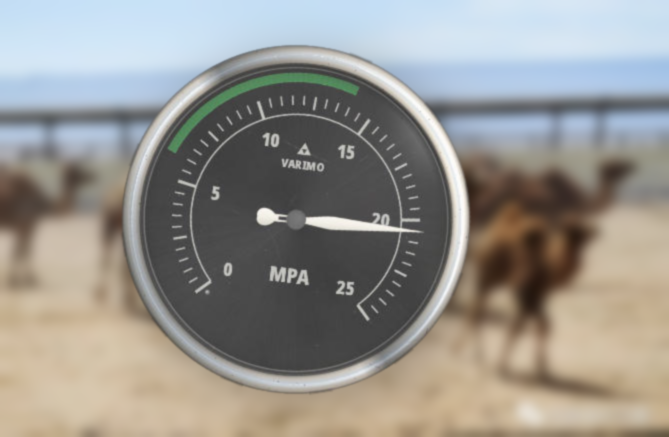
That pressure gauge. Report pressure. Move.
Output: 20.5 MPa
